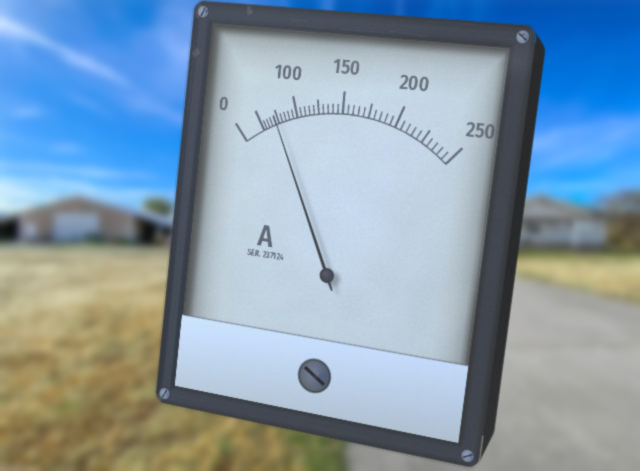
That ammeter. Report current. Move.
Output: 75 A
